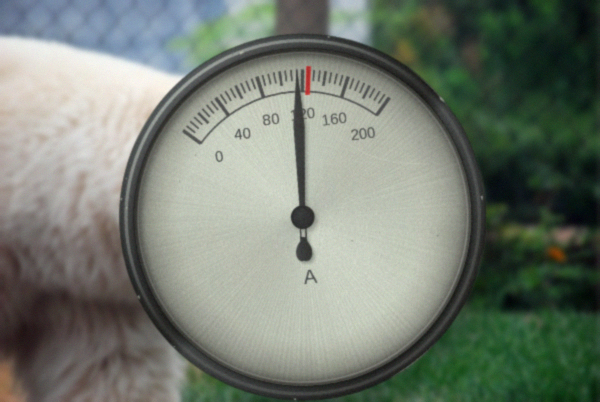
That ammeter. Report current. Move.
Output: 115 A
